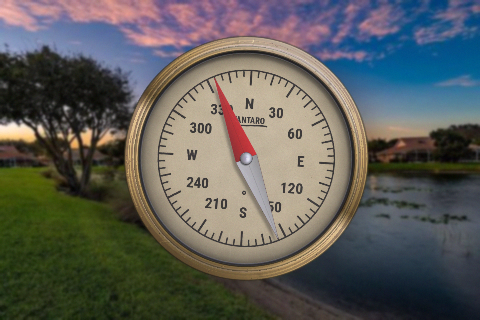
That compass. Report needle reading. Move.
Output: 335 °
